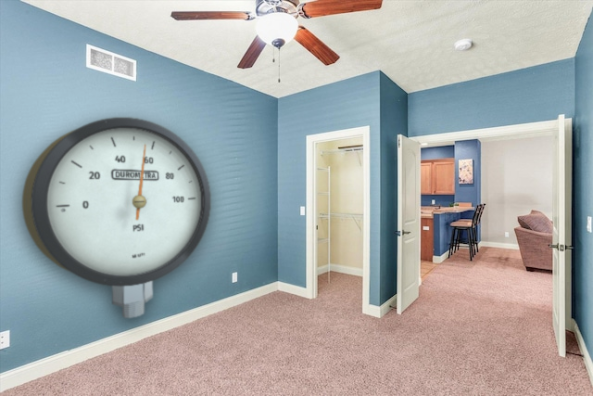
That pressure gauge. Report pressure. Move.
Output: 55 psi
